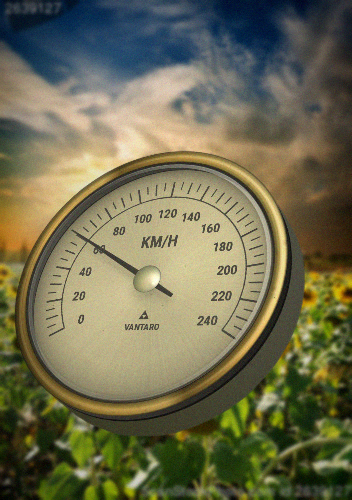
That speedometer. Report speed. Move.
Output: 60 km/h
